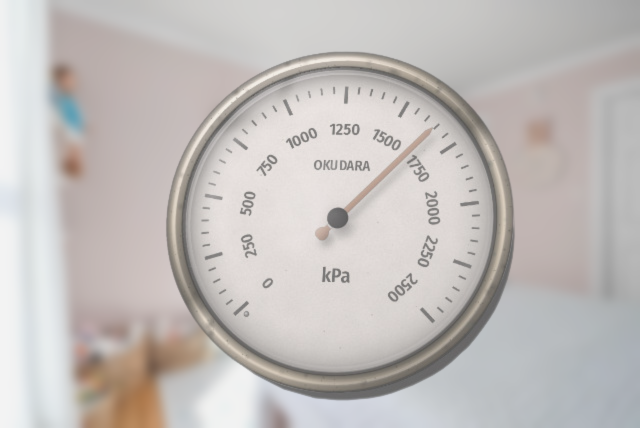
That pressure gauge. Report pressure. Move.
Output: 1650 kPa
